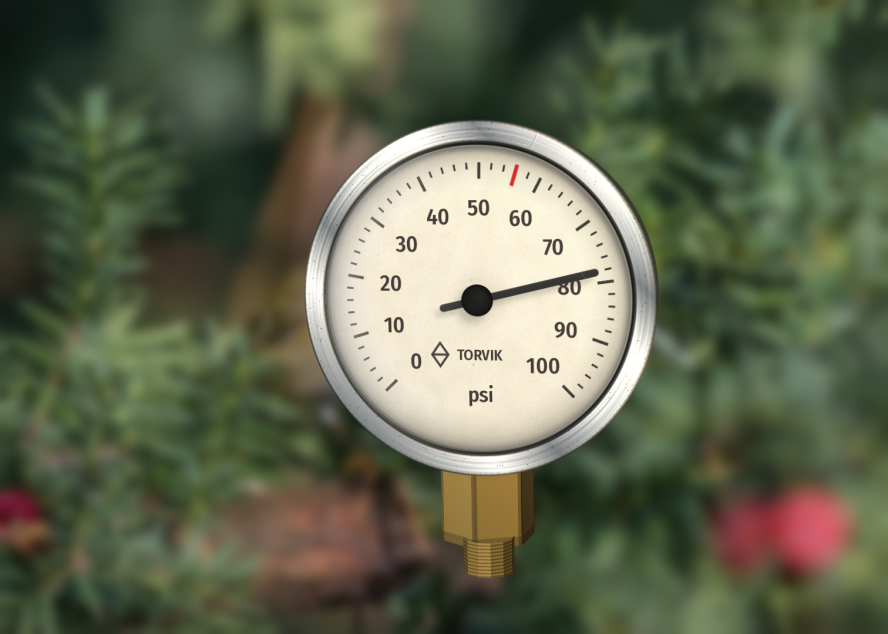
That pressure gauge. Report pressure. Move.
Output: 78 psi
